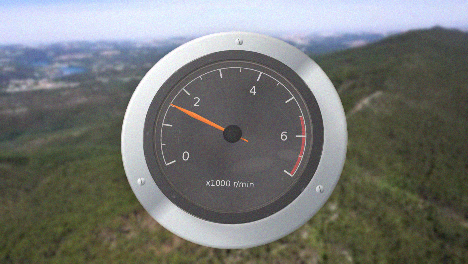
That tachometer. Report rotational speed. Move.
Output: 1500 rpm
